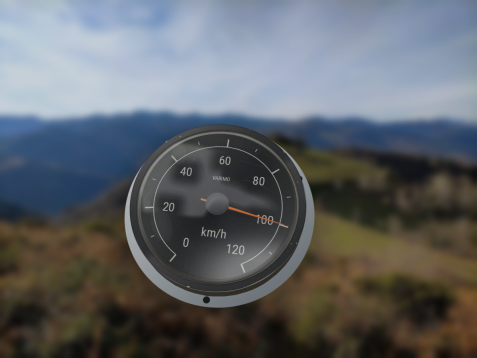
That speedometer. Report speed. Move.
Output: 100 km/h
